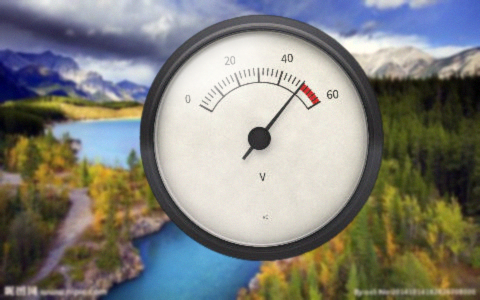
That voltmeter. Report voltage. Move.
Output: 50 V
